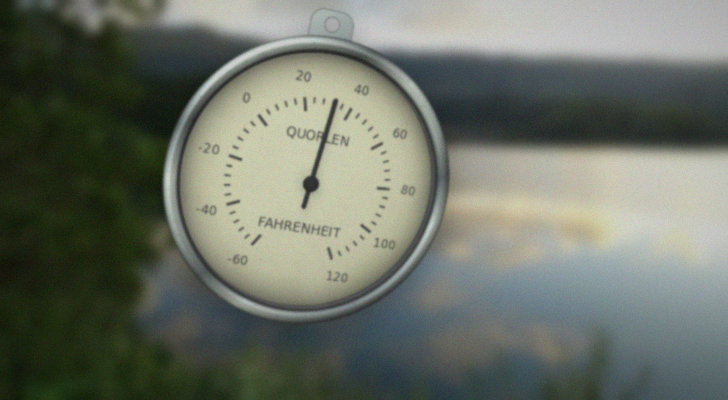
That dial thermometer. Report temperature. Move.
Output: 32 °F
